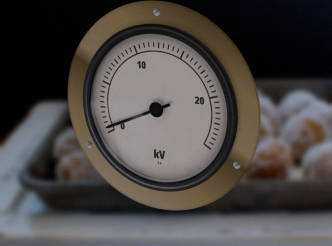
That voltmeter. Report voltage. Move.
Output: 0.5 kV
